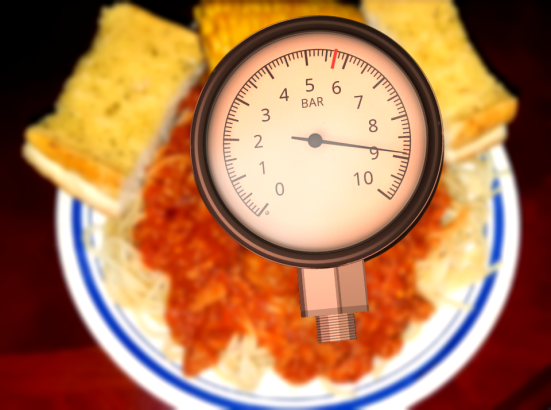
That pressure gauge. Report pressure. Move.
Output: 8.9 bar
